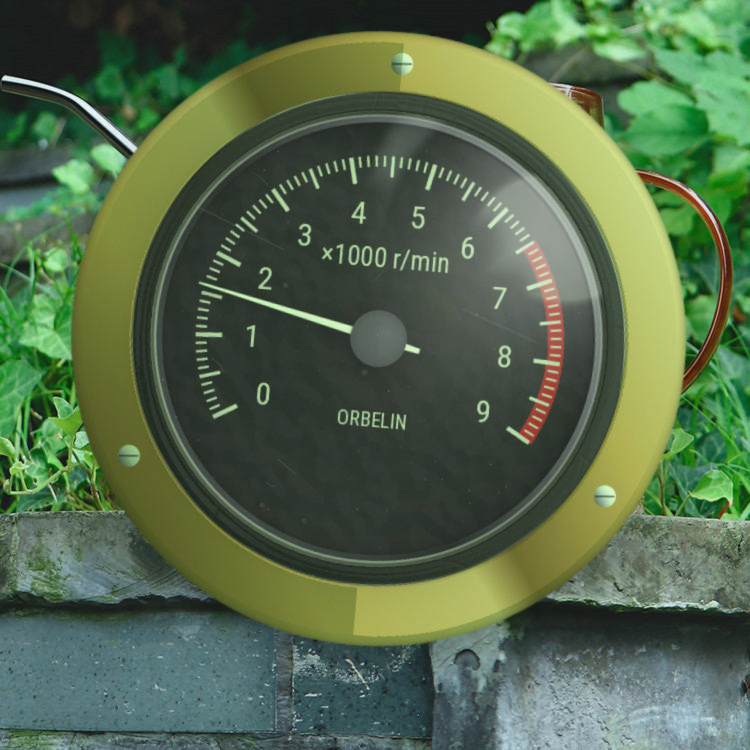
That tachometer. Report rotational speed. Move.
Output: 1600 rpm
